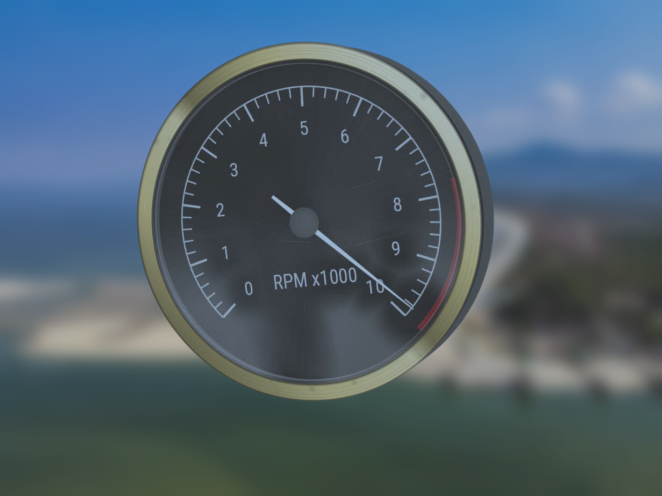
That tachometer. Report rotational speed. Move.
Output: 9800 rpm
